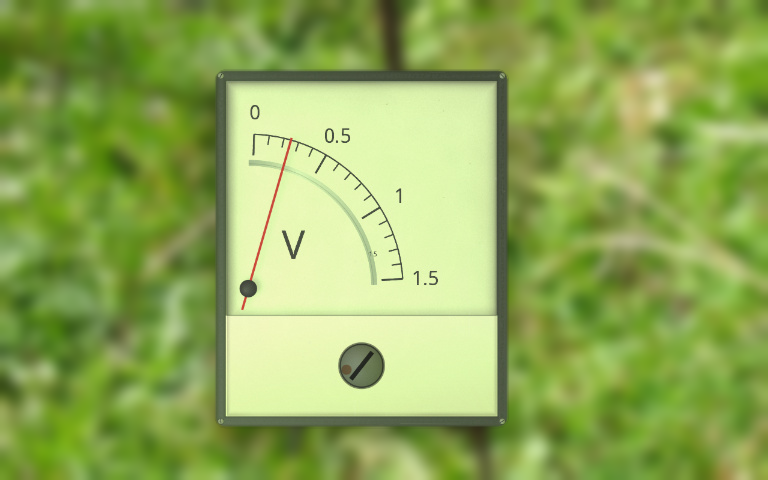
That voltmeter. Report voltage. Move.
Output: 0.25 V
